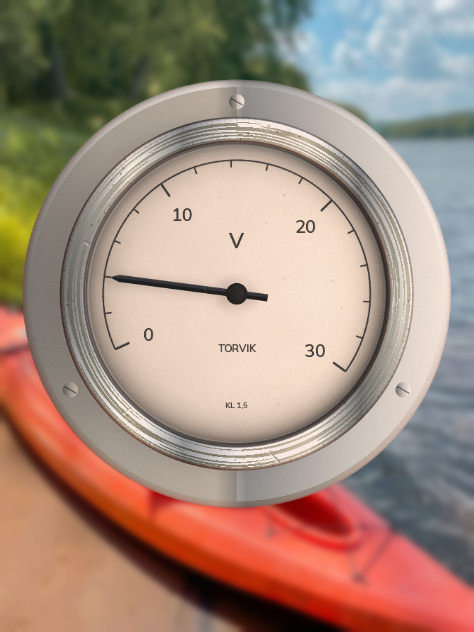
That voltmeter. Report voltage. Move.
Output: 4 V
